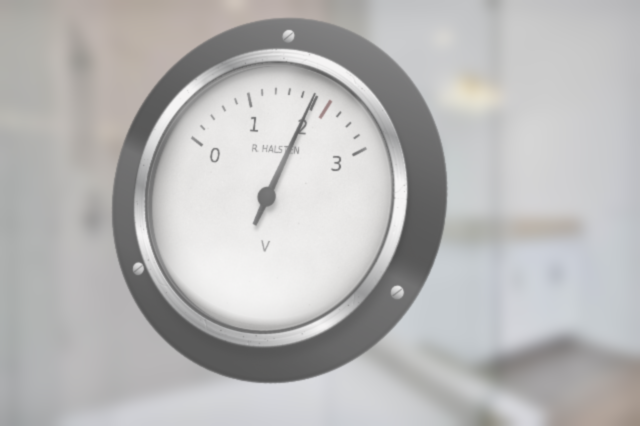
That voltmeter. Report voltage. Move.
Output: 2 V
